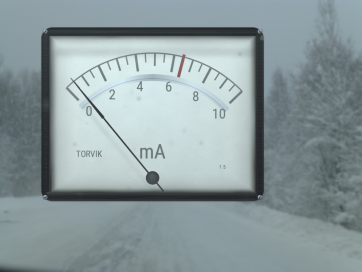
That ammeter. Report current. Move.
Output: 0.5 mA
